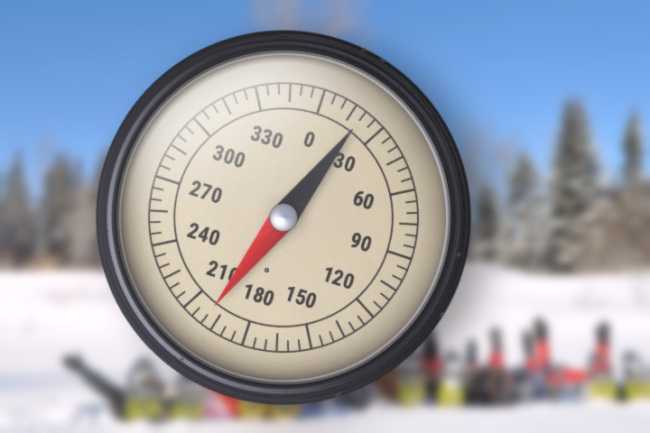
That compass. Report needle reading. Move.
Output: 200 °
